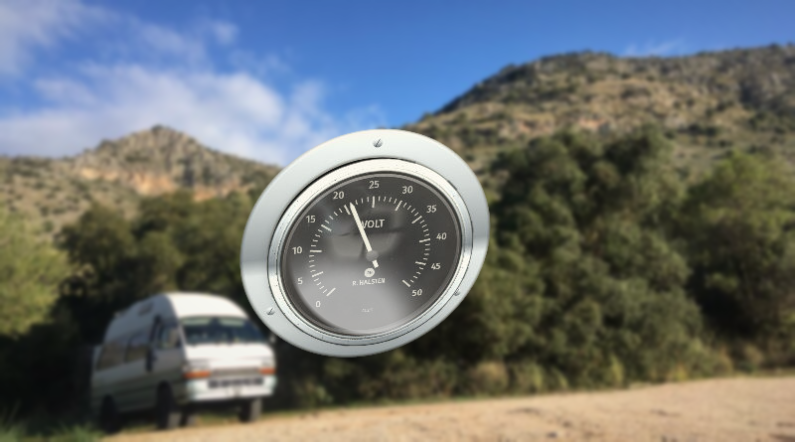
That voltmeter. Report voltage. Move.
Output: 21 V
